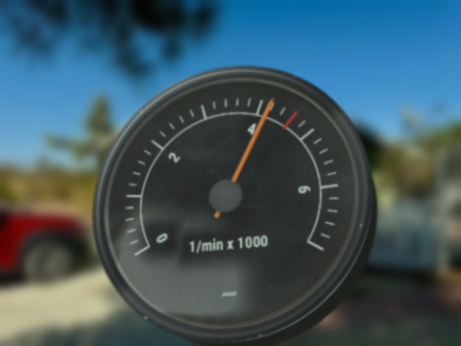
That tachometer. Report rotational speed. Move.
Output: 4200 rpm
